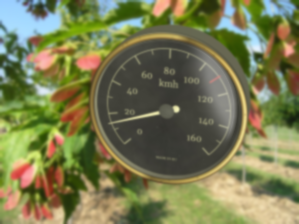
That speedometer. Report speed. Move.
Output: 15 km/h
